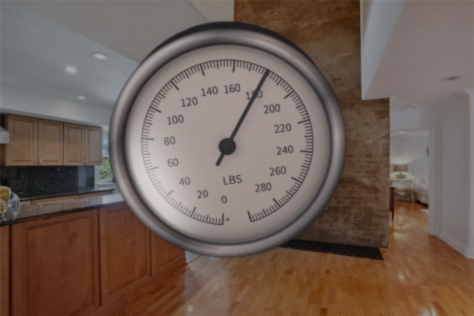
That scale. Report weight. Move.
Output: 180 lb
